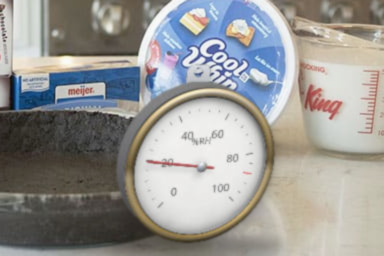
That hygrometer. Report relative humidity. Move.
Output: 20 %
